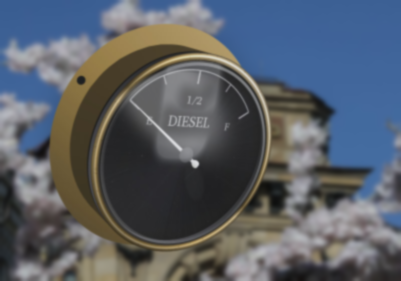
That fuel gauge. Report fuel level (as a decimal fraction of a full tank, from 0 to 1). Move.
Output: 0
